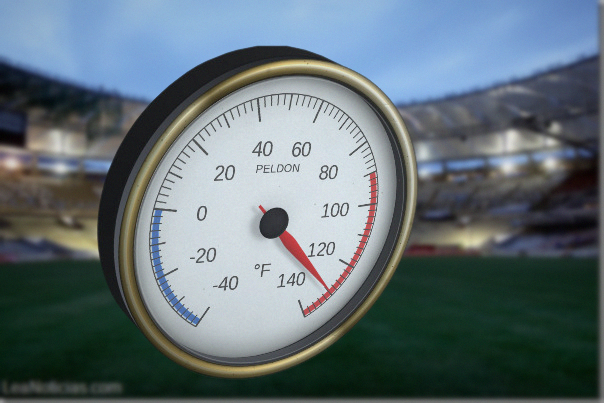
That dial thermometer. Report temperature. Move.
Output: 130 °F
